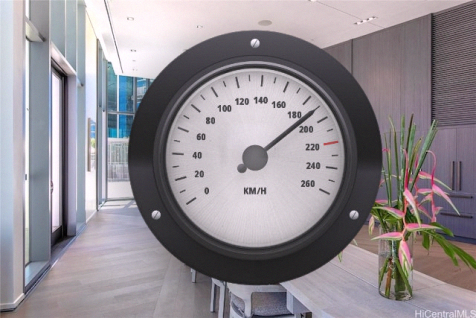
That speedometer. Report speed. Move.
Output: 190 km/h
